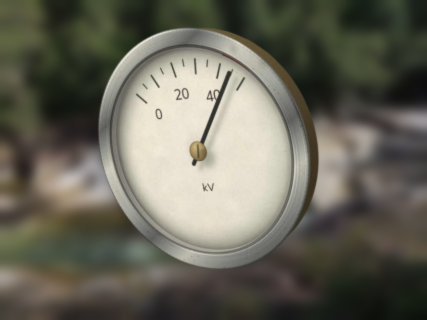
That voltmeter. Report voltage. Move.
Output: 45 kV
